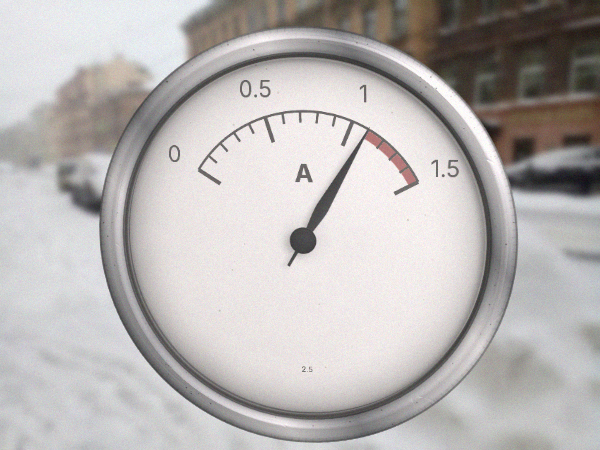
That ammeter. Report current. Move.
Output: 1.1 A
